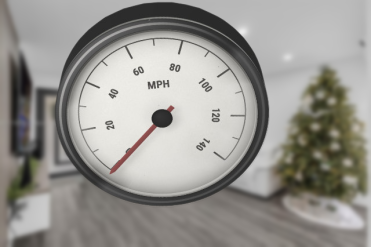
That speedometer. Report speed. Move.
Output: 0 mph
